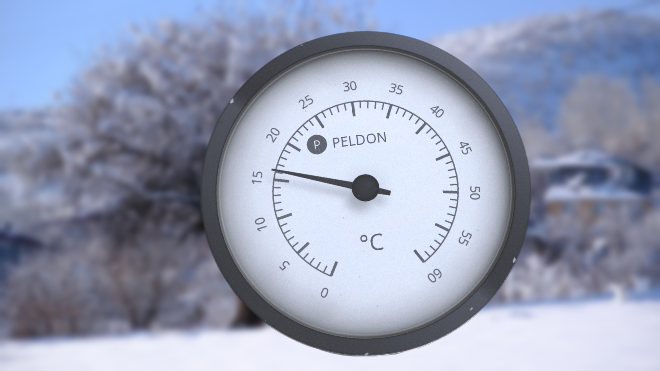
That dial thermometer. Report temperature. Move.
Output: 16 °C
